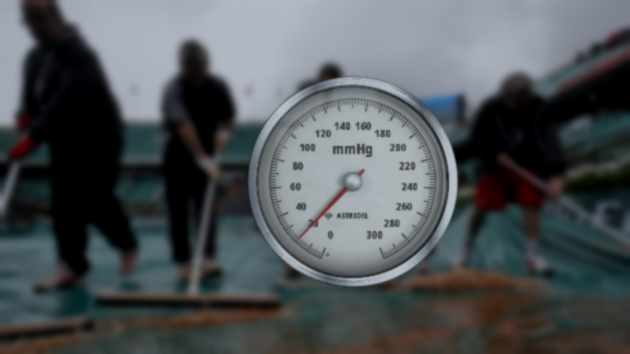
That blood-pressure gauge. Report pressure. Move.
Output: 20 mmHg
